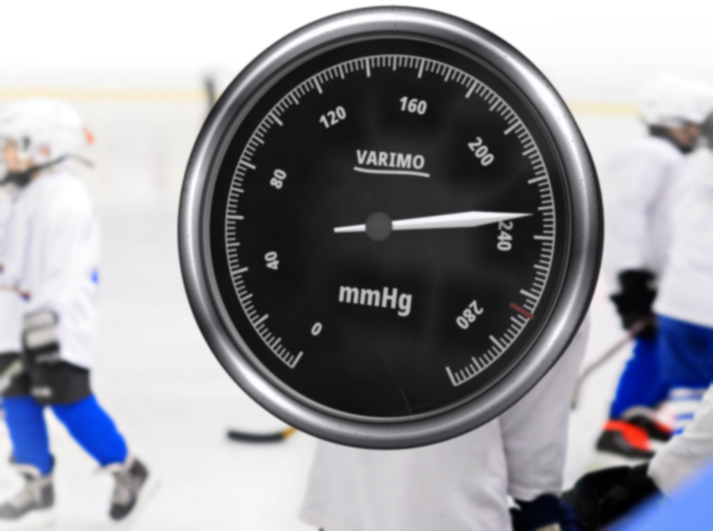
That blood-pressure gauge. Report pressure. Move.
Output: 232 mmHg
